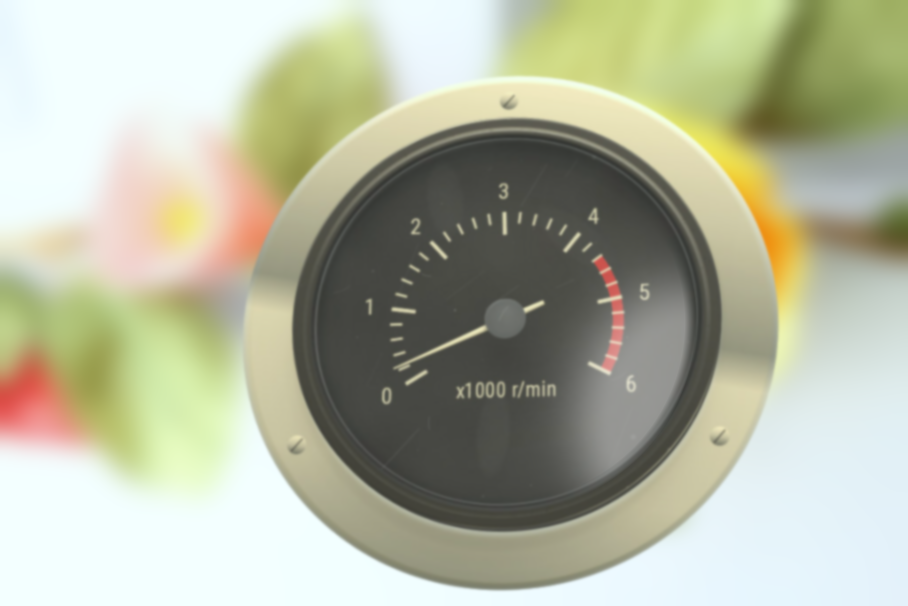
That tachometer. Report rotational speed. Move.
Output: 200 rpm
